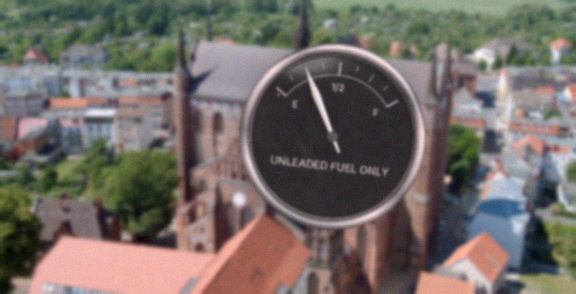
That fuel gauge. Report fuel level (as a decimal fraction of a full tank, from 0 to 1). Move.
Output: 0.25
